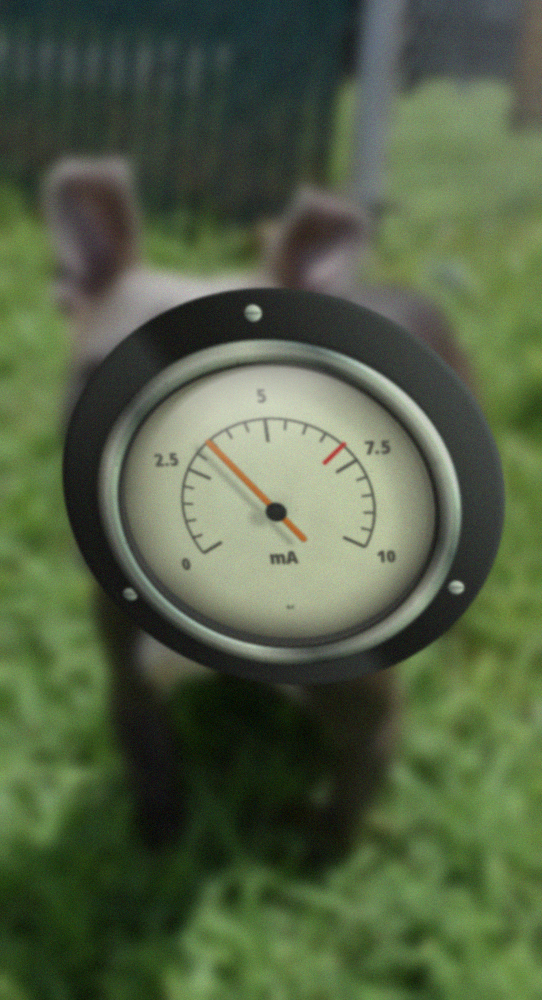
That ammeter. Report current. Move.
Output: 3.5 mA
